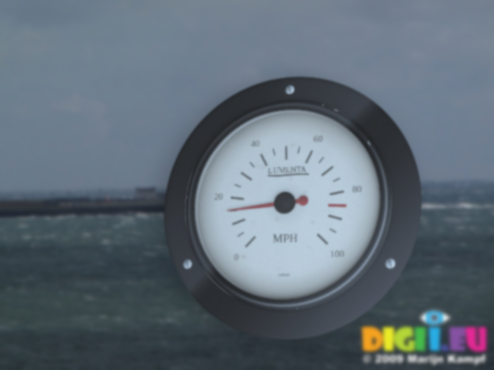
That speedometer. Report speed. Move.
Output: 15 mph
